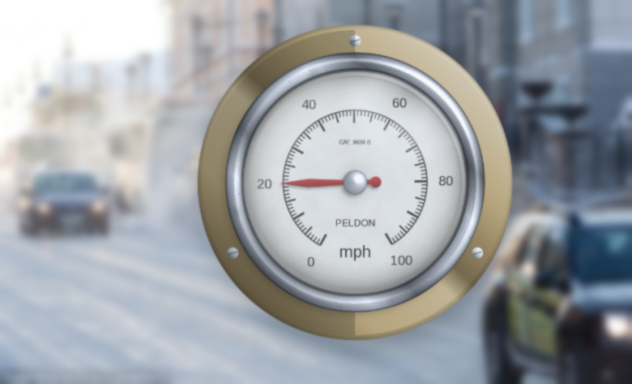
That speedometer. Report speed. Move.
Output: 20 mph
